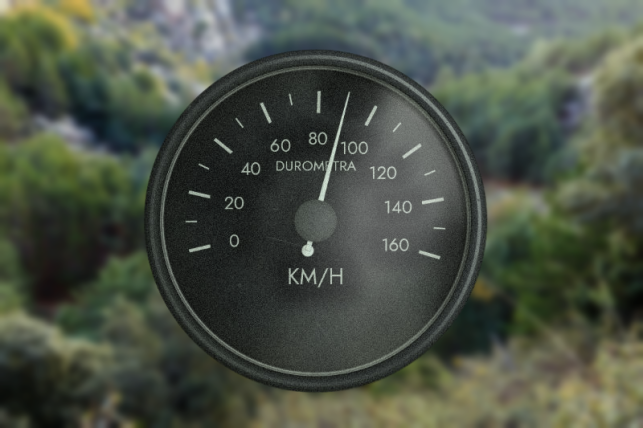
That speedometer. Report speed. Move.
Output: 90 km/h
